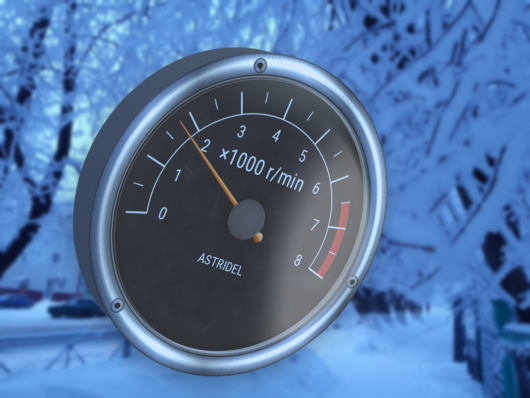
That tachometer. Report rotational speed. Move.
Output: 1750 rpm
